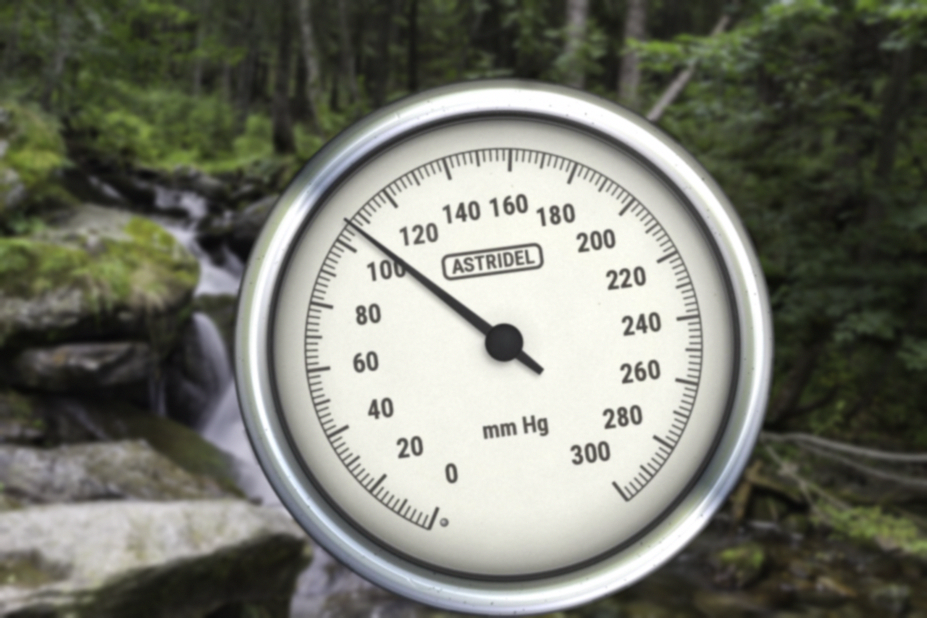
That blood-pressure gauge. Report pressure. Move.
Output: 106 mmHg
